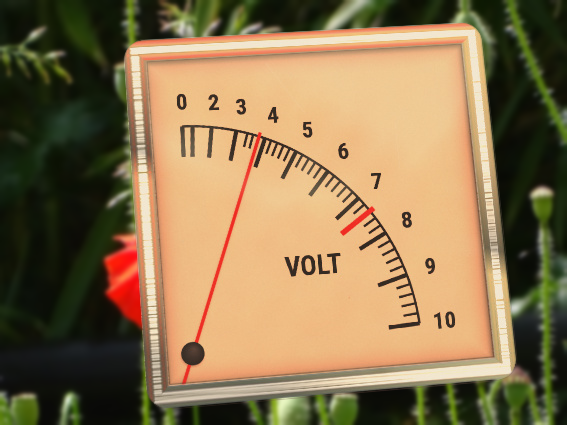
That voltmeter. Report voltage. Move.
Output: 3.8 V
